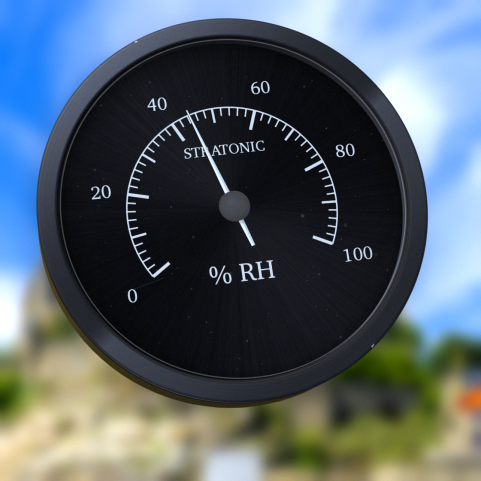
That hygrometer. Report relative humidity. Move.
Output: 44 %
